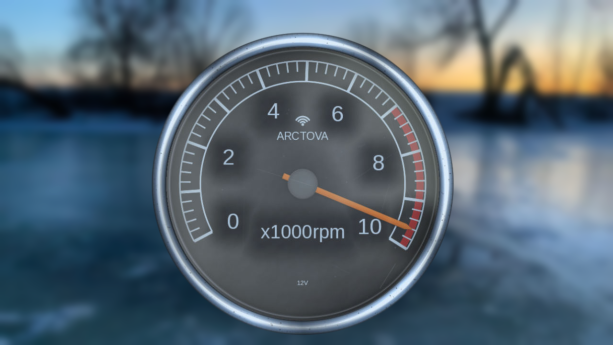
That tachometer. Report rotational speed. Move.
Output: 9600 rpm
